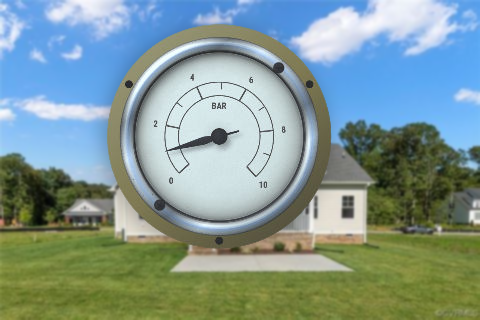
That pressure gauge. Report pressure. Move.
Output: 1 bar
